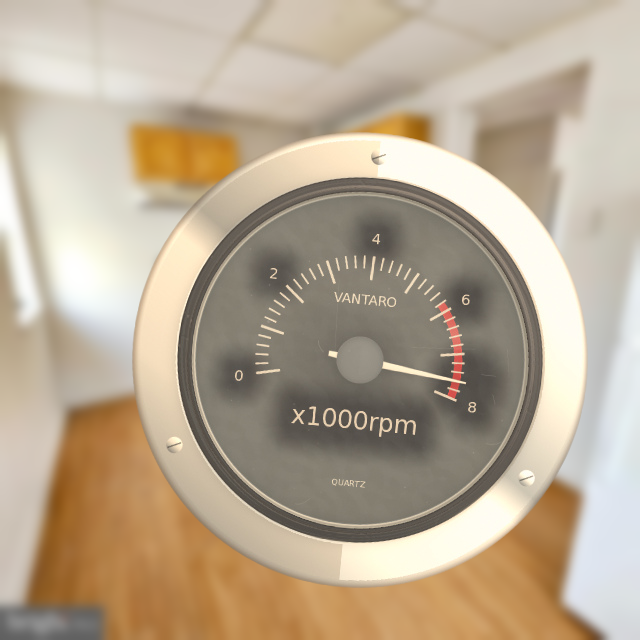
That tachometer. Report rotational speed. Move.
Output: 7600 rpm
